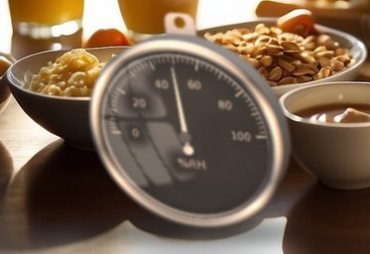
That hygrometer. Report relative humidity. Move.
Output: 50 %
